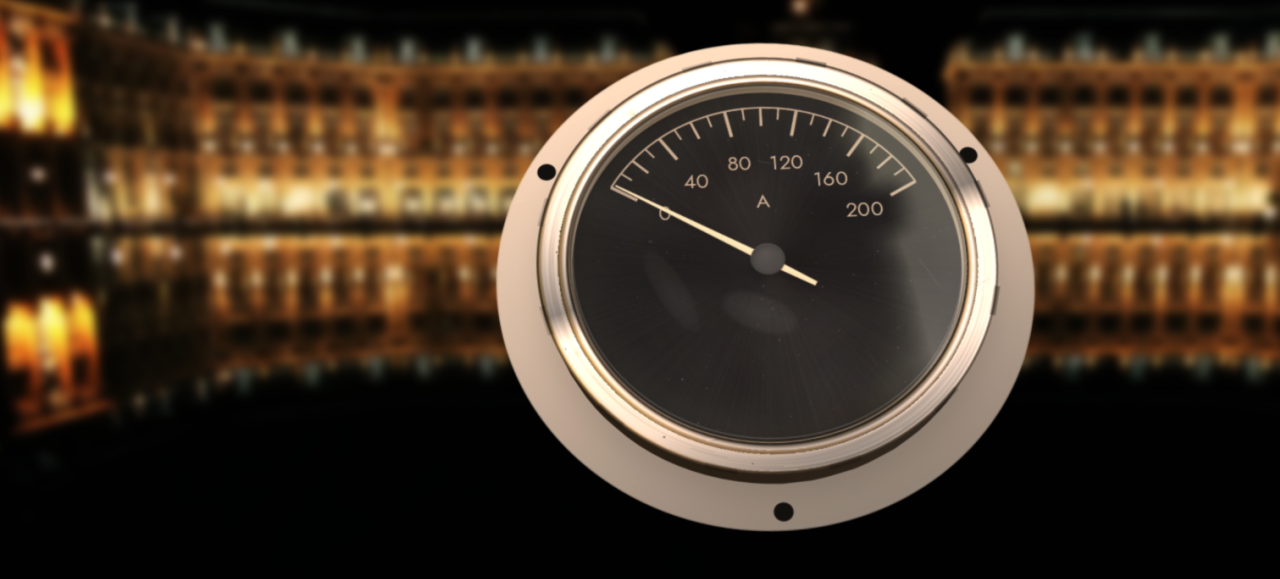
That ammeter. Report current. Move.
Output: 0 A
